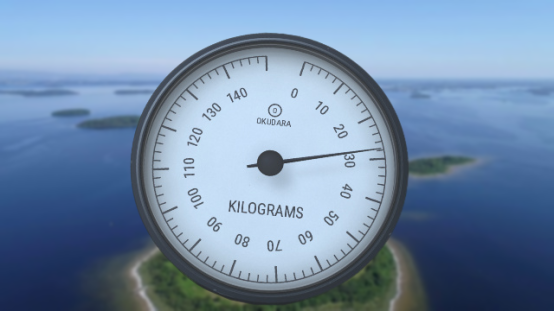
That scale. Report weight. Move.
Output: 28 kg
